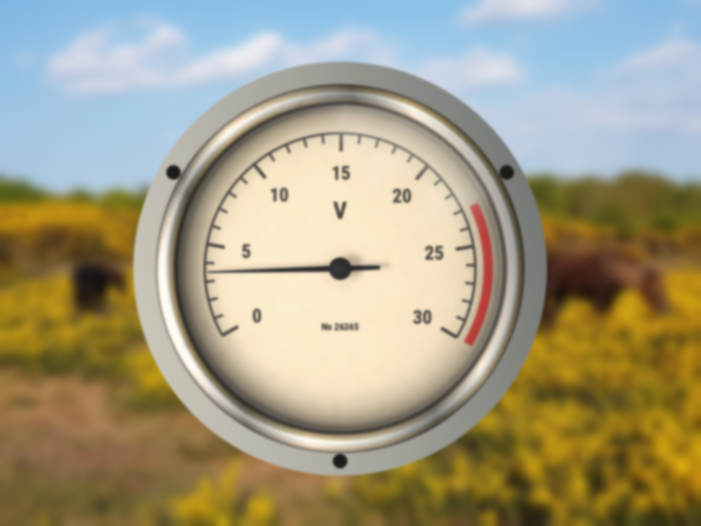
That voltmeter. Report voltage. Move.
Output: 3.5 V
